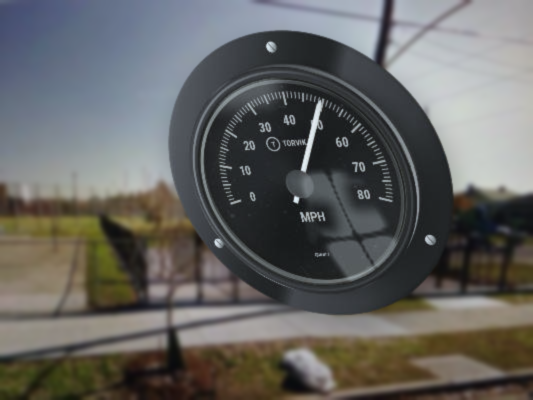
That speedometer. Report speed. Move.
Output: 50 mph
